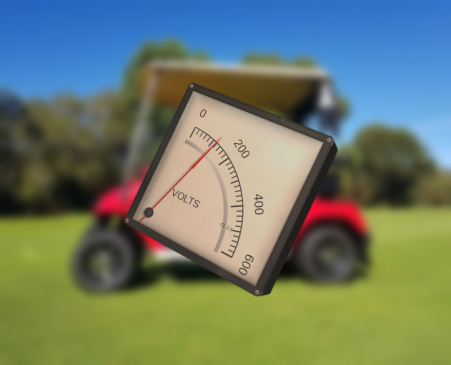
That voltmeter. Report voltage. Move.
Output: 120 V
